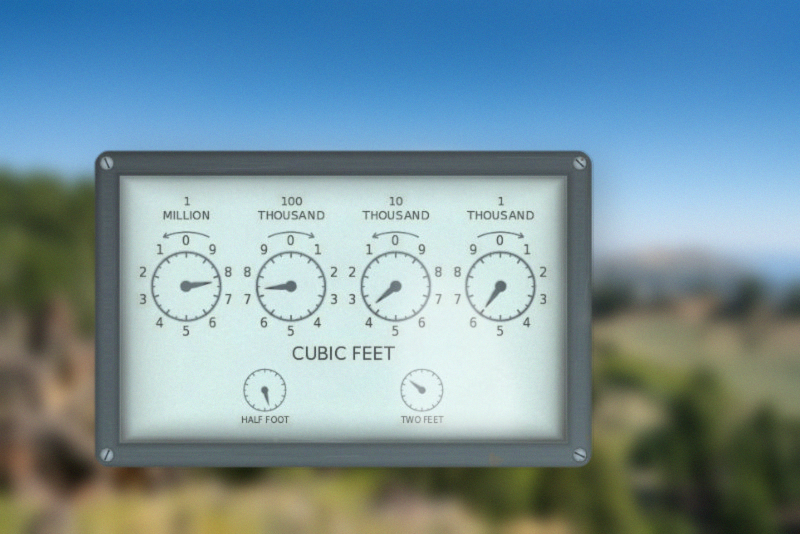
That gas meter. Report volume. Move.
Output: 773600 ft³
